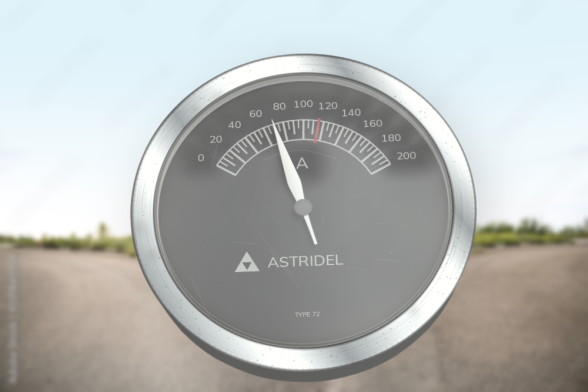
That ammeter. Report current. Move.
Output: 70 A
